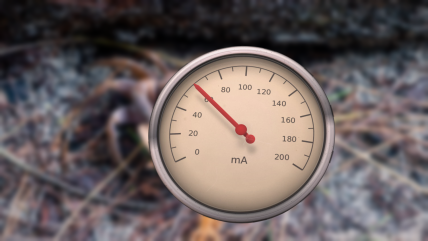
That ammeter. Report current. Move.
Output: 60 mA
